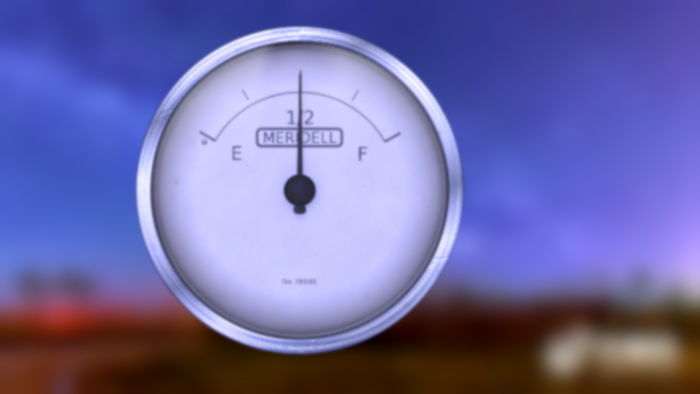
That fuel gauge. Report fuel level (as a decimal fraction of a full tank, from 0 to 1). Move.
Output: 0.5
